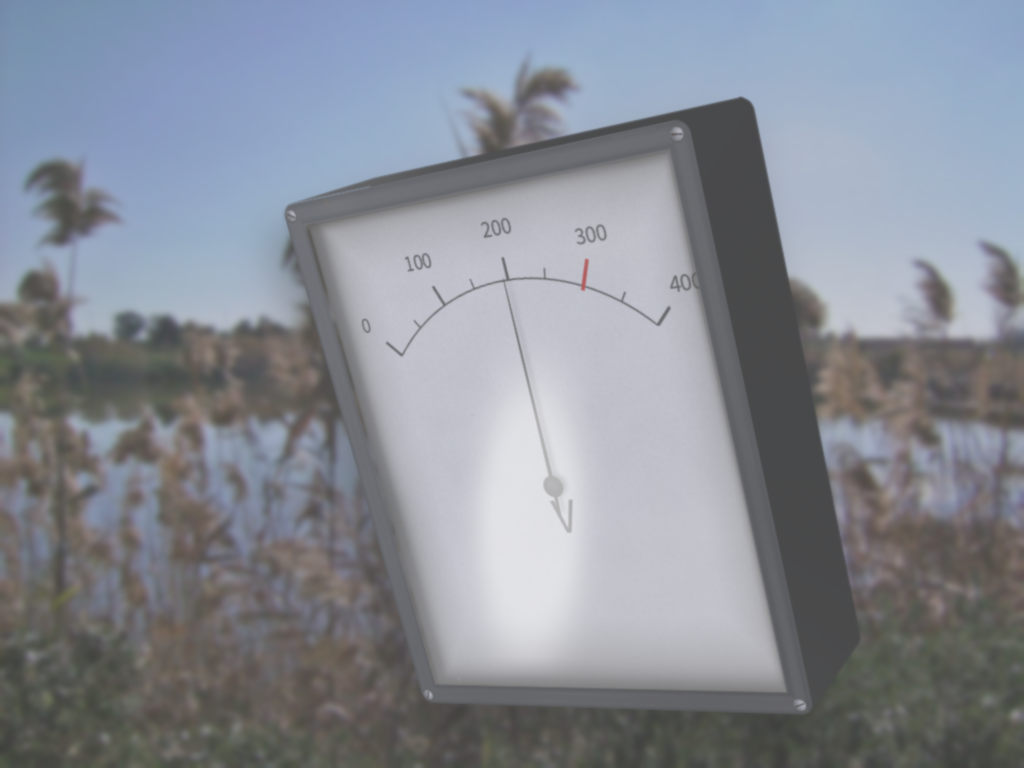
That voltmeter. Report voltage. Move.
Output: 200 V
